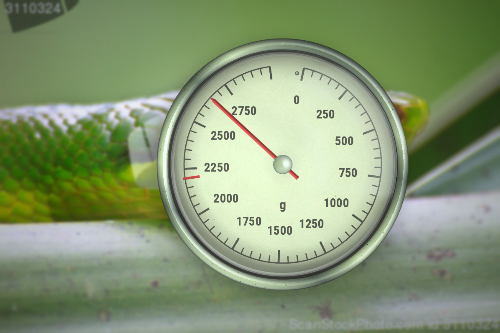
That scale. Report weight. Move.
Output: 2650 g
